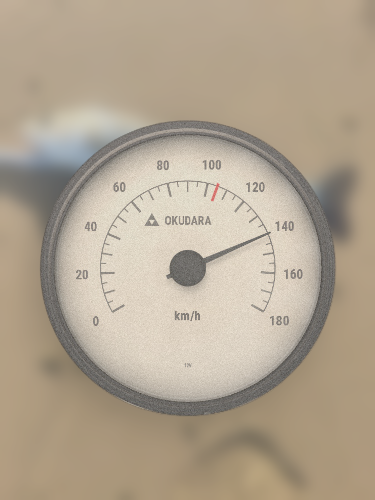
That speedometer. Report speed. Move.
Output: 140 km/h
